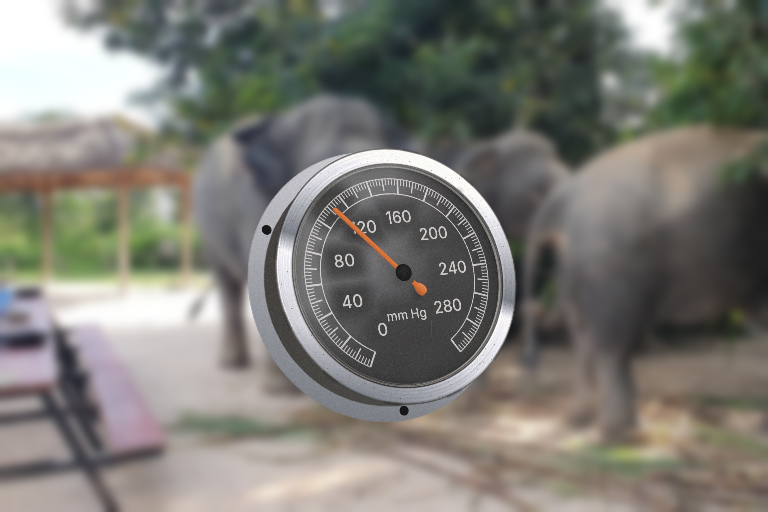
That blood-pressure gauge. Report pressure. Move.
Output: 110 mmHg
